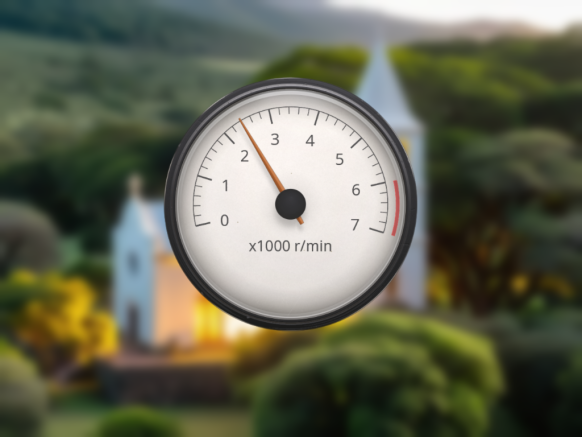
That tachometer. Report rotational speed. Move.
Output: 2400 rpm
